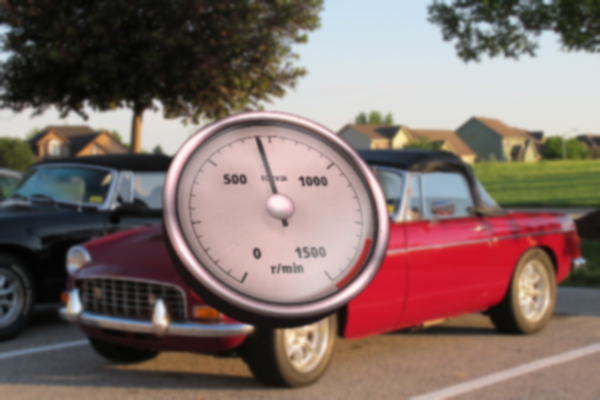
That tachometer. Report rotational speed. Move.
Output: 700 rpm
